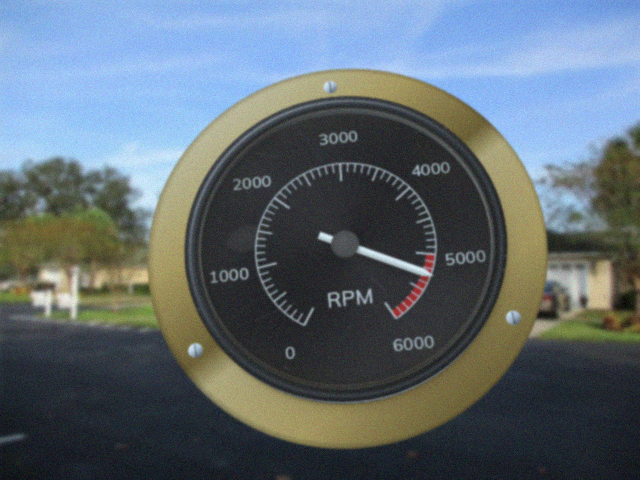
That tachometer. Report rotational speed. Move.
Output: 5300 rpm
